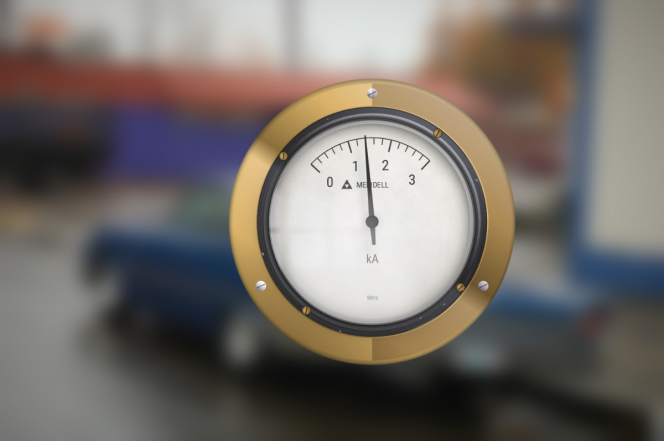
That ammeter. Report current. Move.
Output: 1.4 kA
